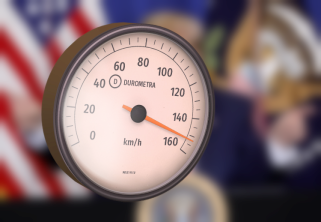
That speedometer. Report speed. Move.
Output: 152.5 km/h
